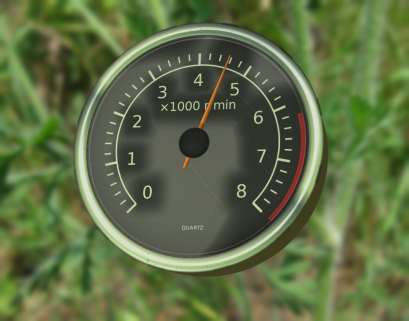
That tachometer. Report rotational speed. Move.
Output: 4600 rpm
